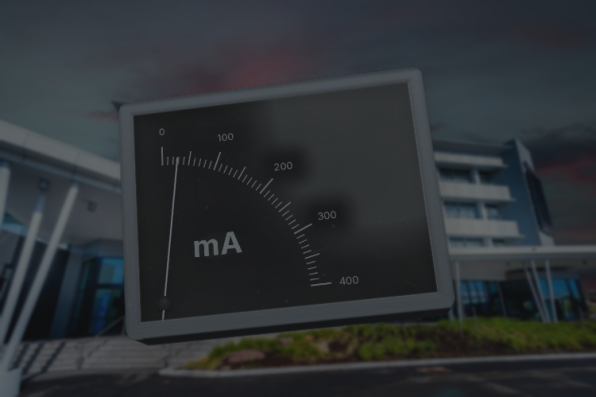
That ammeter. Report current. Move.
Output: 30 mA
